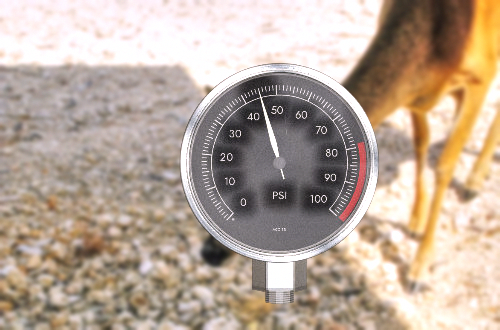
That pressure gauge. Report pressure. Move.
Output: 45 psi
